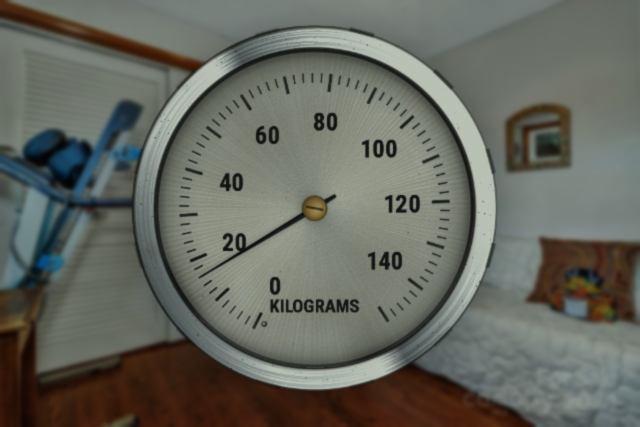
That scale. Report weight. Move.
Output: 16 kg
